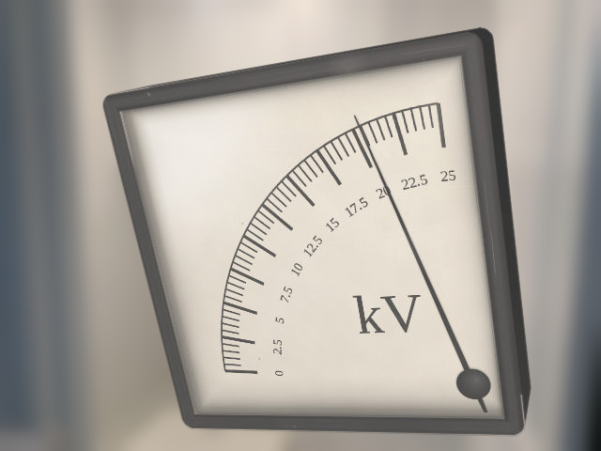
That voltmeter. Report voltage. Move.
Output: 20.5 kV
